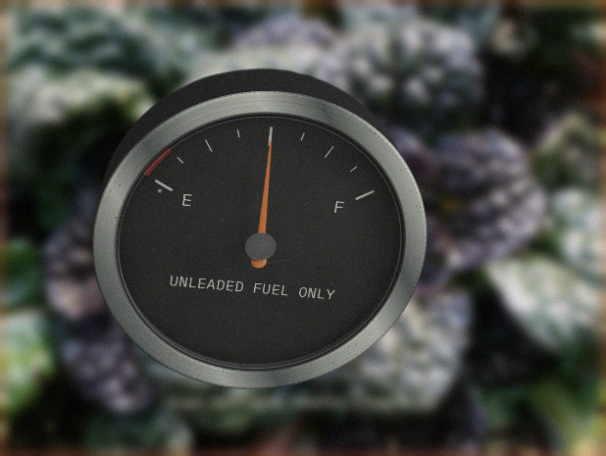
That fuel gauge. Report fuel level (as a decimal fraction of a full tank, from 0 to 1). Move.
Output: 0.5
